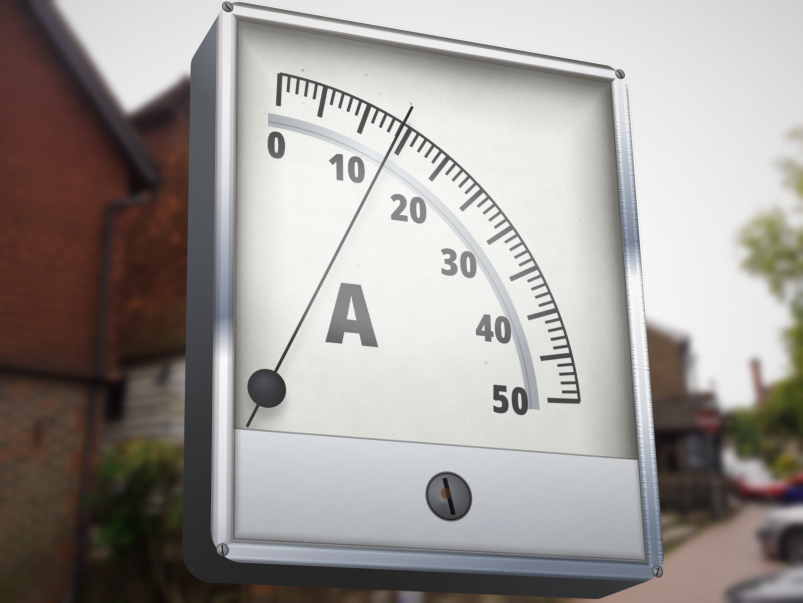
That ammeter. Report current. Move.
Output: 14 A
